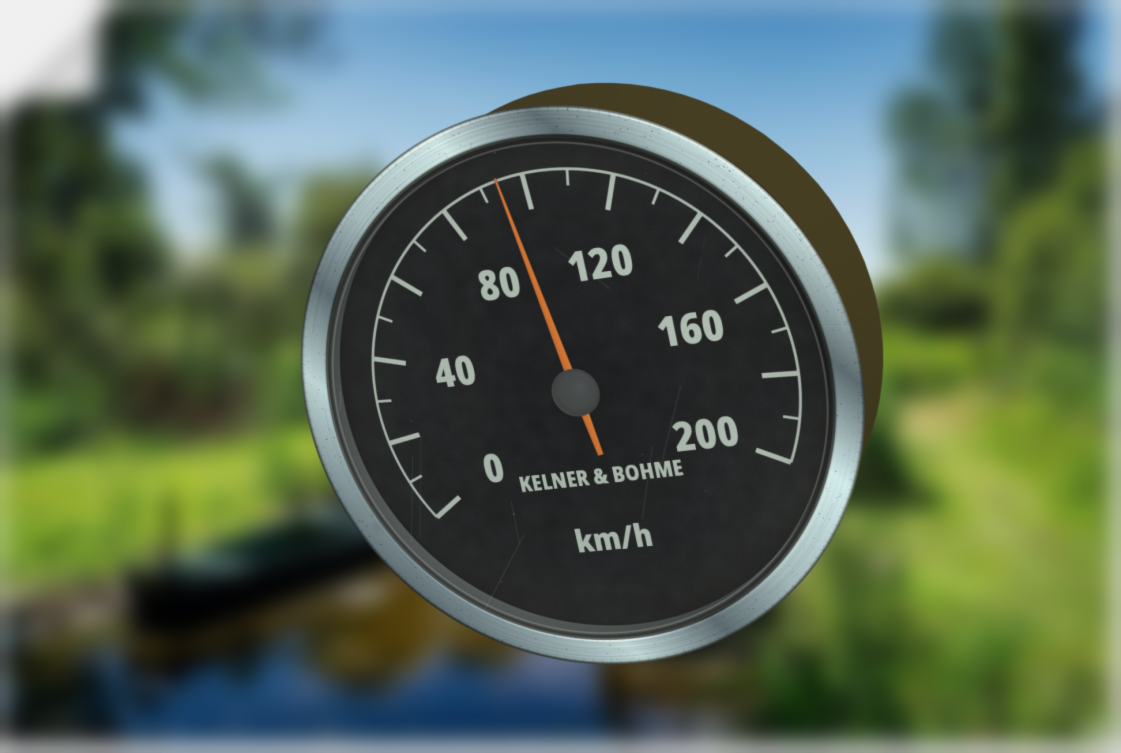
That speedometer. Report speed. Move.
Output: 95 km/h
